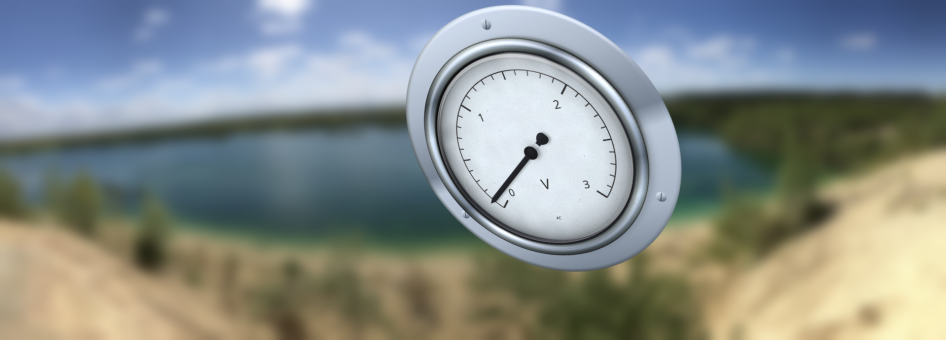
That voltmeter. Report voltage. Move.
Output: 0.1 V
